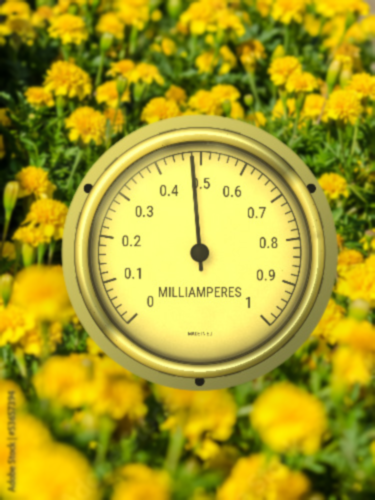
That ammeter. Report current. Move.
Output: 0.48 mA
